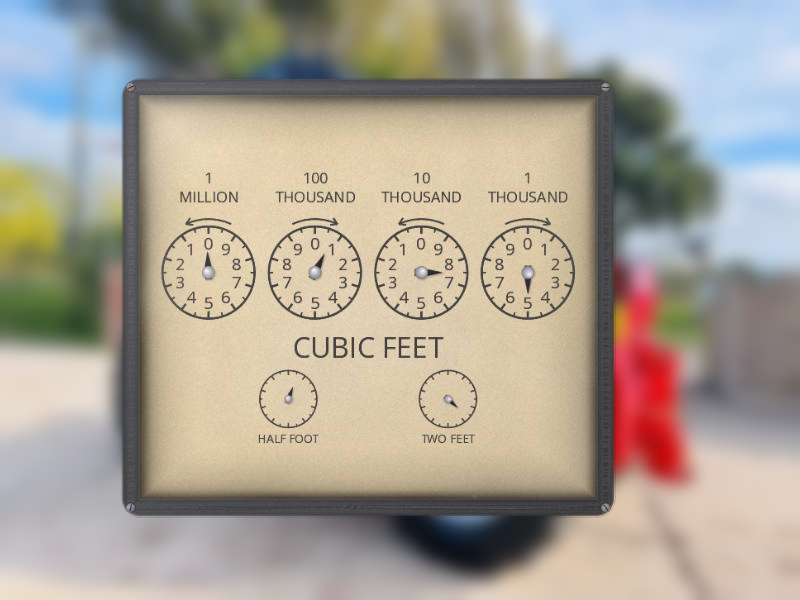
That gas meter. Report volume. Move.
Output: 7500 ft³
